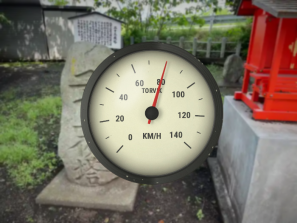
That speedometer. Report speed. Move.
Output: 80 km/h
